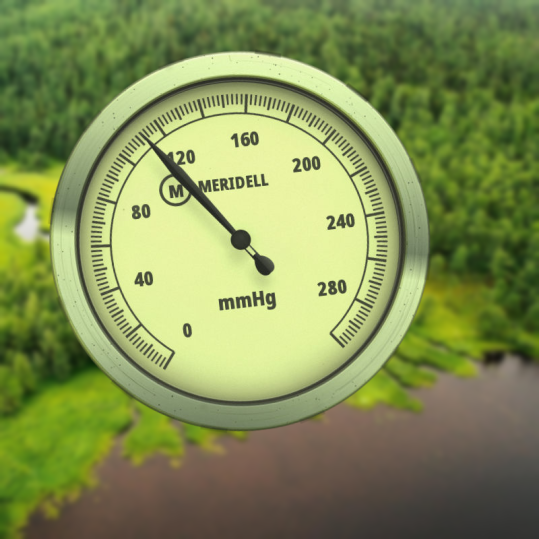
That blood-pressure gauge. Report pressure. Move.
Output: 112 mmHg
